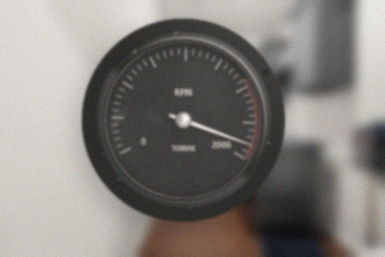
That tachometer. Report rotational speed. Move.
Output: 1900 rpm
